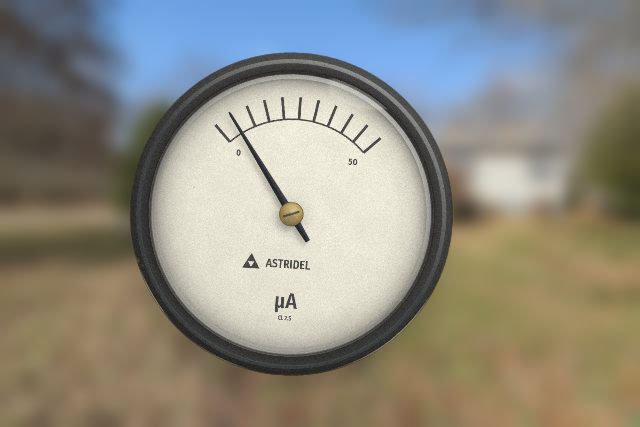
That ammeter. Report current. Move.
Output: 5 µA
